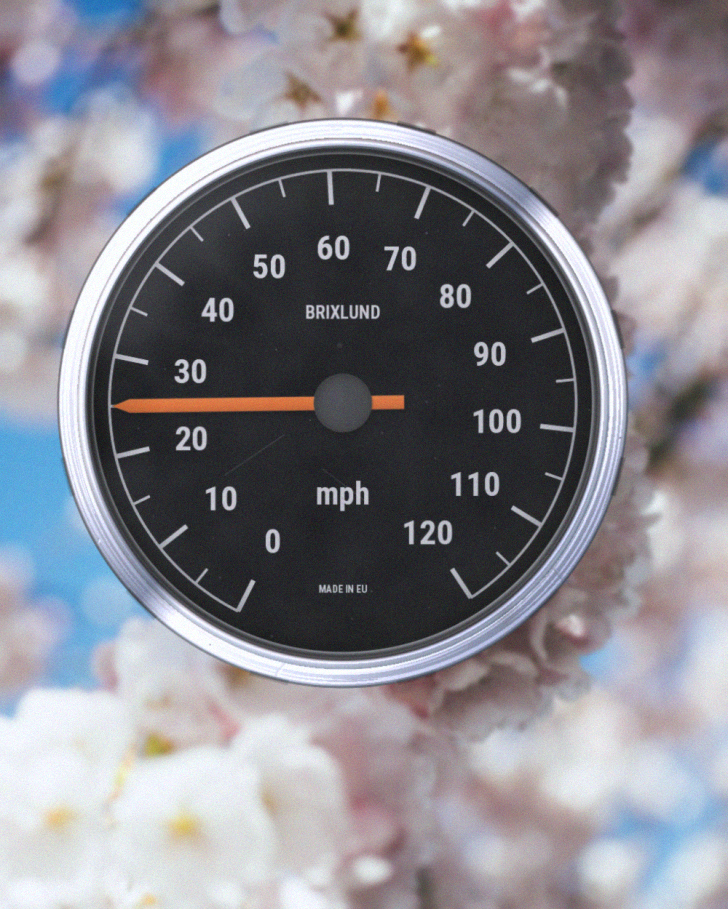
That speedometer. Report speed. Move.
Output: 25 mph
